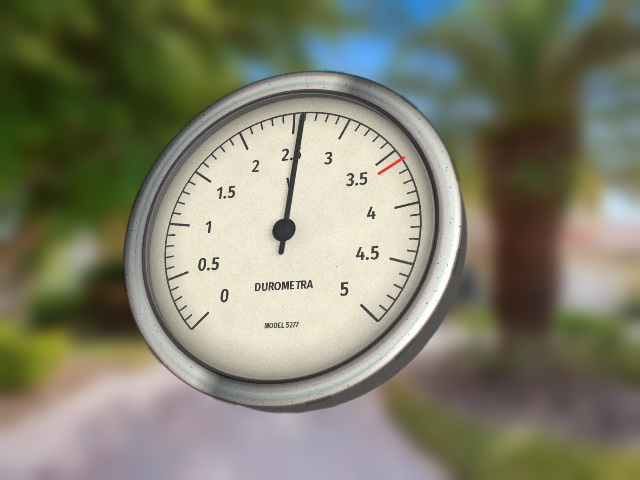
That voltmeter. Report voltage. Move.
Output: 2.6 V
